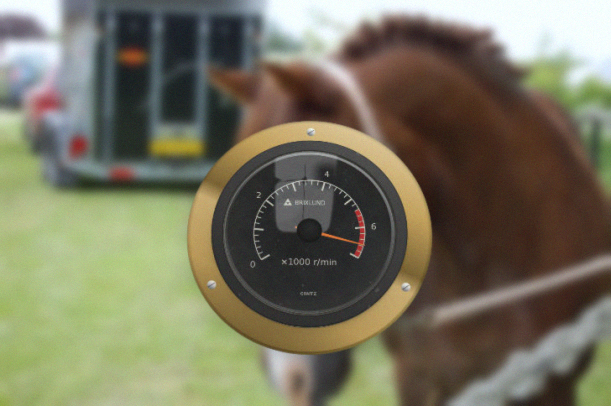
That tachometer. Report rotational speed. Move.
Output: 6600 rpm
